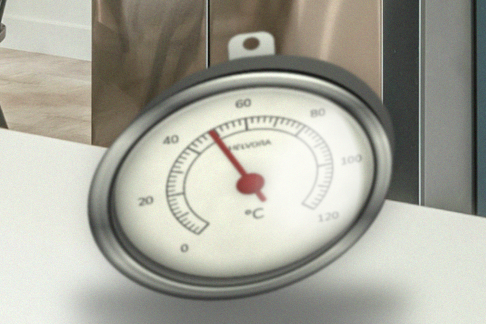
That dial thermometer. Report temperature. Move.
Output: 50 °C
